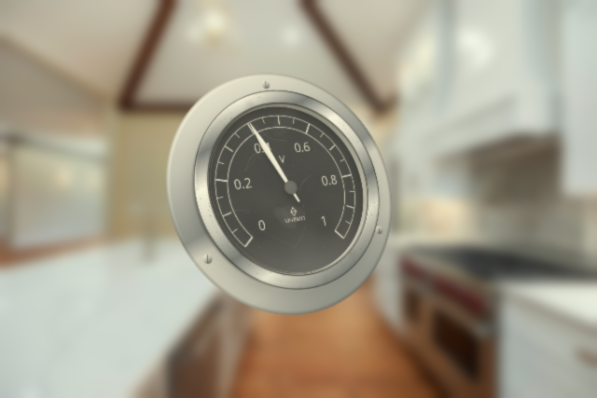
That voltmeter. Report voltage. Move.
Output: 0.4 V
